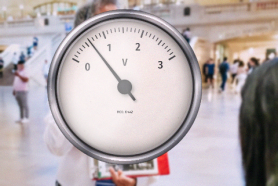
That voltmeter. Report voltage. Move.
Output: 0.6 V
